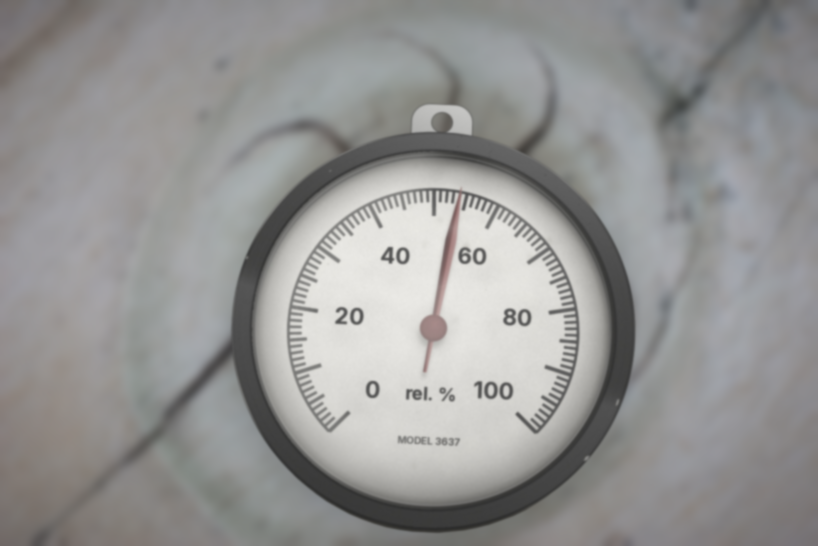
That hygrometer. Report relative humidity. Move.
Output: 54 %
